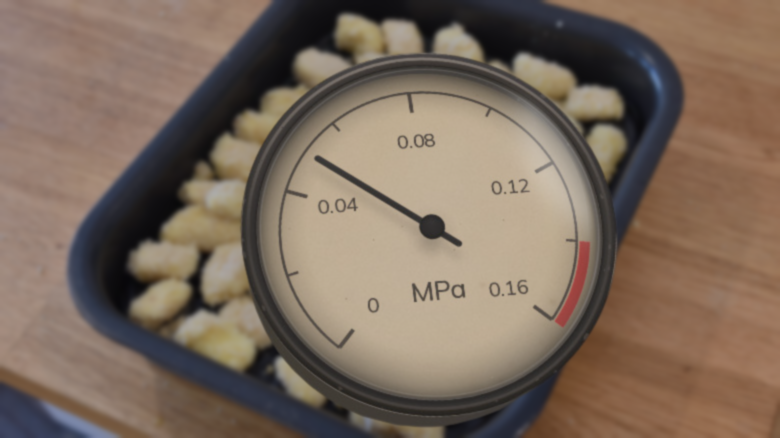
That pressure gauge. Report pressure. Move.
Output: 0.05 MPa
